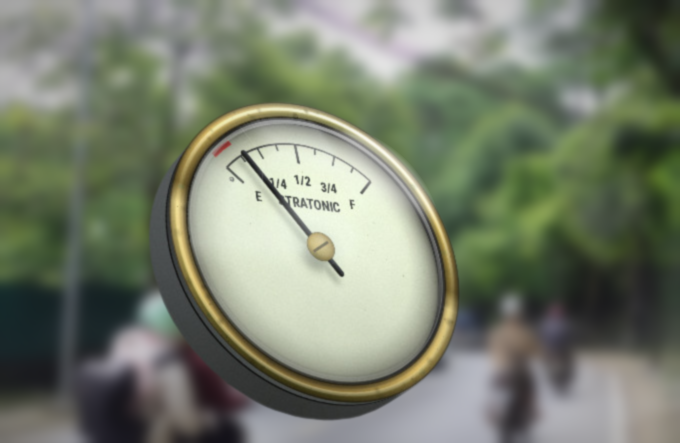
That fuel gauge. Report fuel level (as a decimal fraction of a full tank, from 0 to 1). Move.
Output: 0.125
